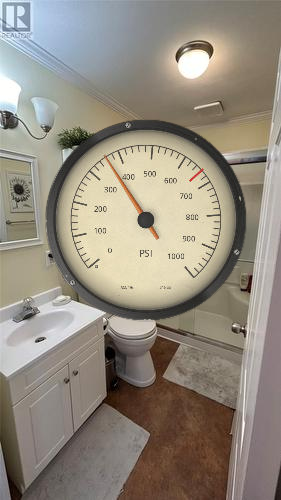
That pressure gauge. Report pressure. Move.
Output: 360 psi
